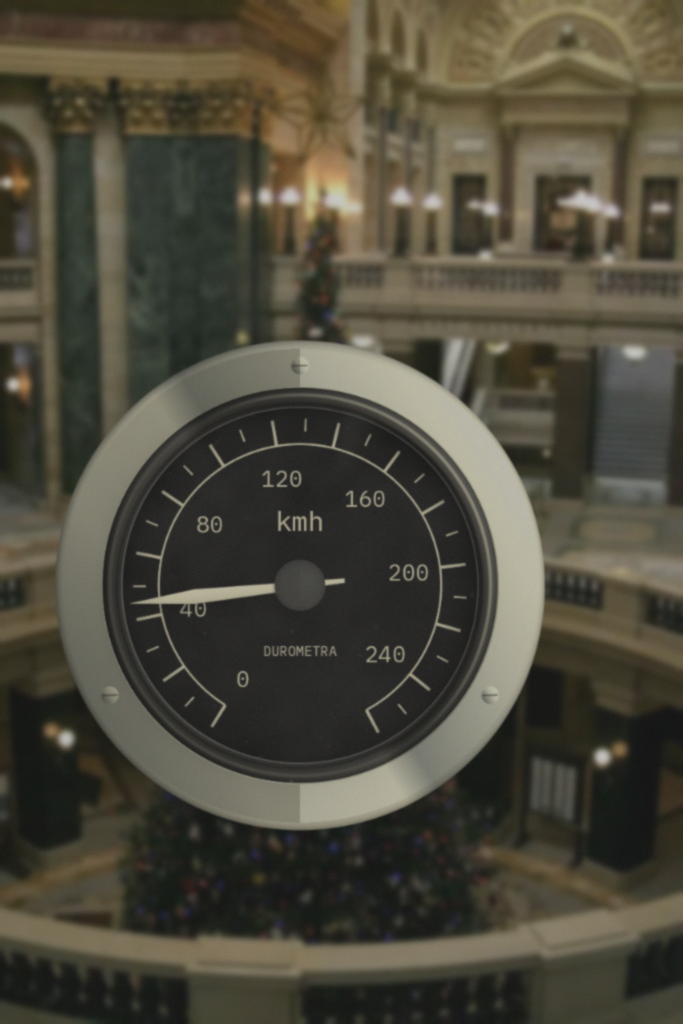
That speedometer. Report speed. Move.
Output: 45 km/h
